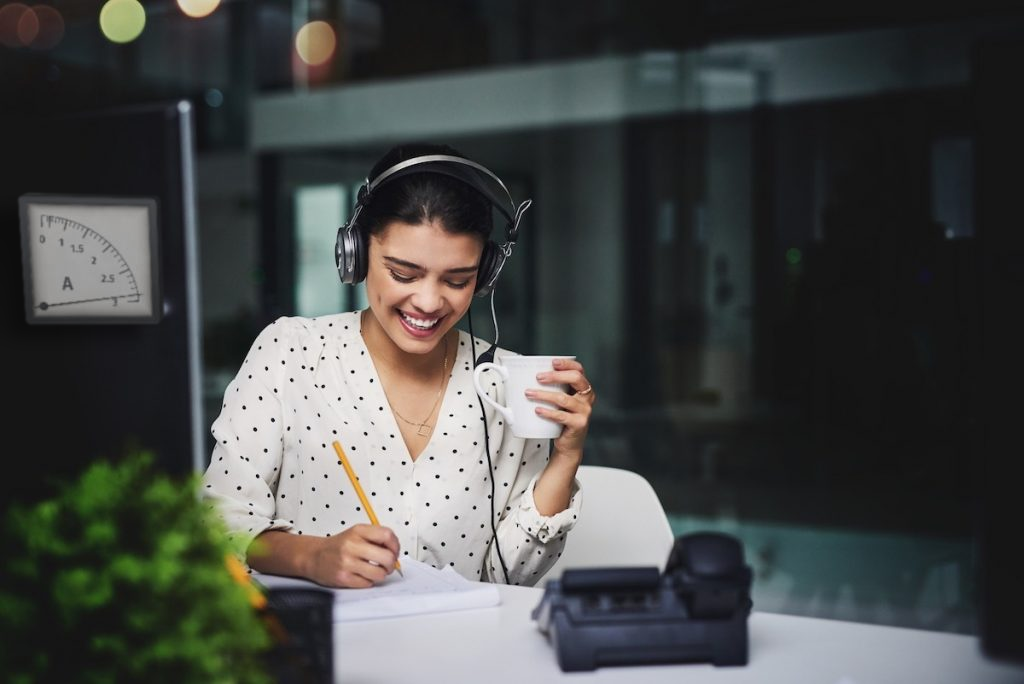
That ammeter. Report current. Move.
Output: 2.9 A
